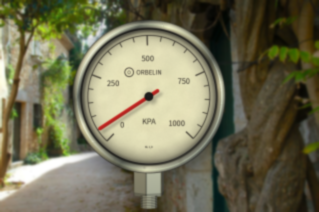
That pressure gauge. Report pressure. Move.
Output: 50 kPa
